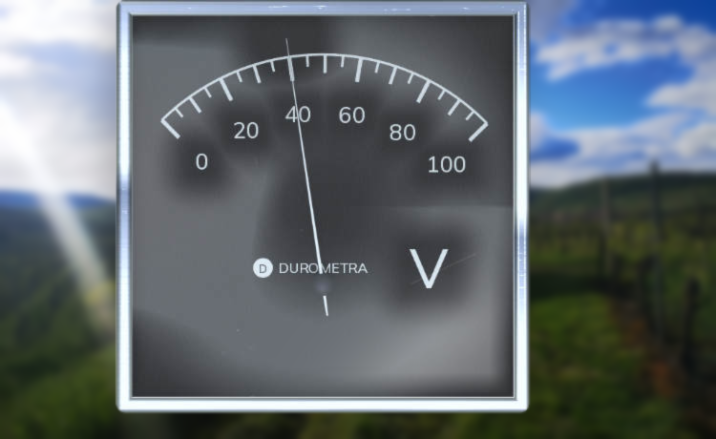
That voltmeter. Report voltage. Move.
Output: 40 V
